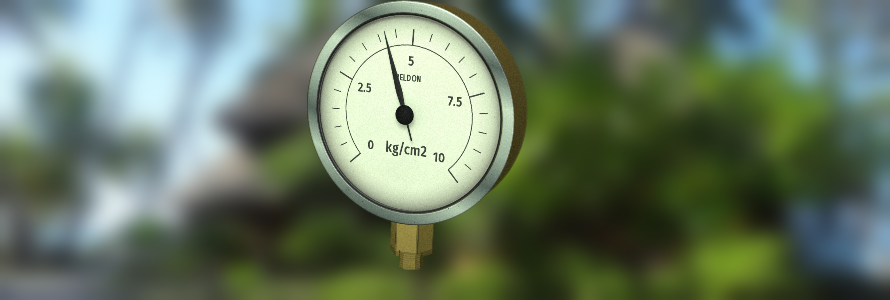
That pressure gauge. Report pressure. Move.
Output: 4.25 kg/cm²
